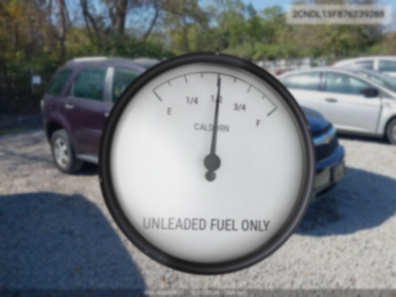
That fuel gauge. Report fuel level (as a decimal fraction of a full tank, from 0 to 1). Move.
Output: 0.5
